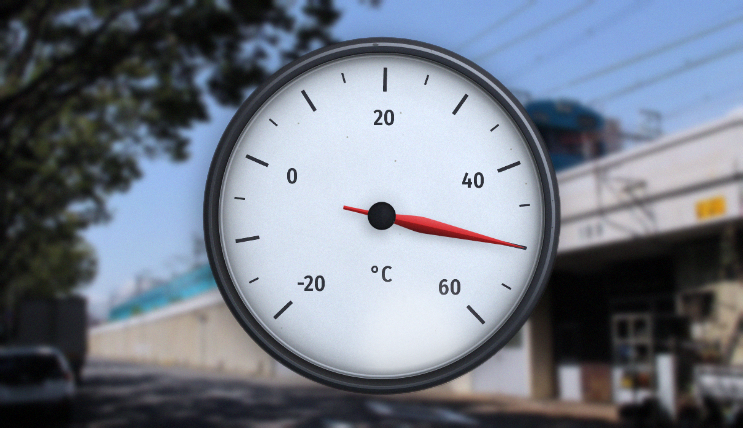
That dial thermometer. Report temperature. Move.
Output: 50 °C
